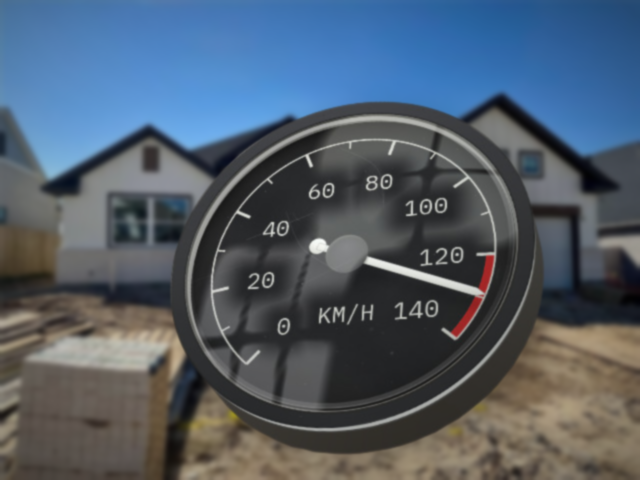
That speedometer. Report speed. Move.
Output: 130 km/h
